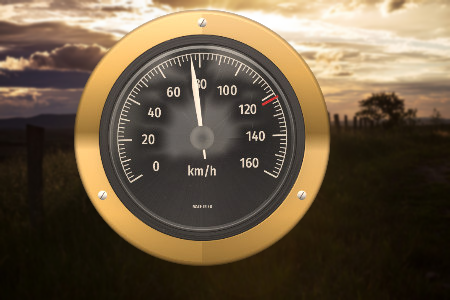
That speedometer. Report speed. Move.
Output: 76 km/h
